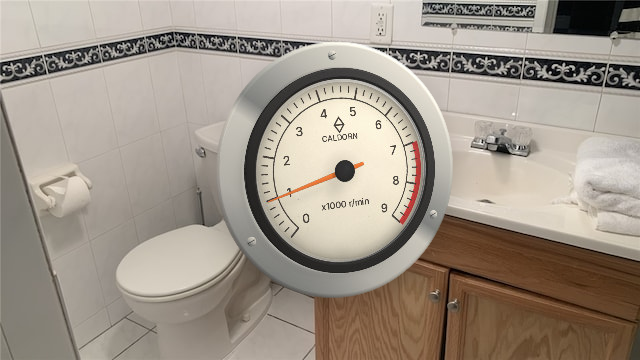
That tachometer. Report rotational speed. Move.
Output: 1000 rpm
